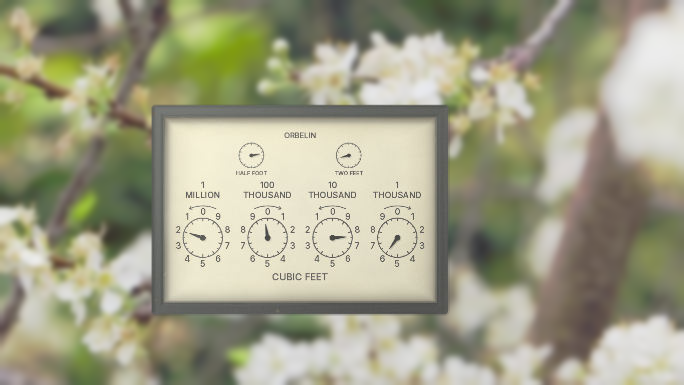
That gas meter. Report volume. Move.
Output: 197600 ft³
